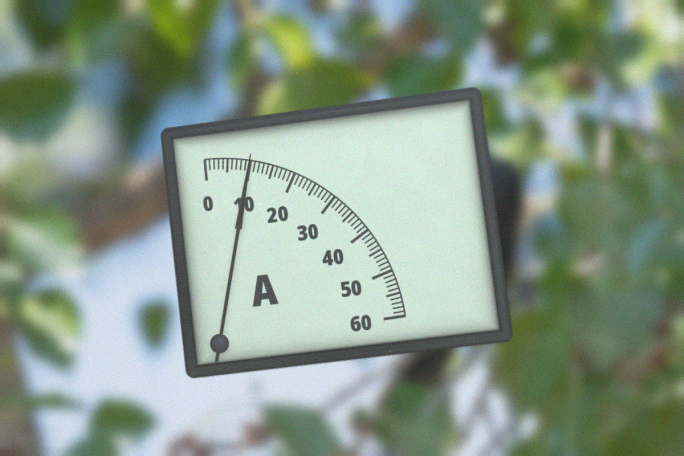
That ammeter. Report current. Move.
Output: 10 A
